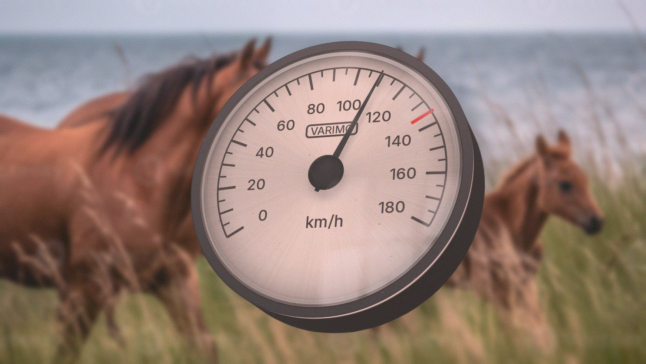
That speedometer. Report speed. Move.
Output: 110 km/h
